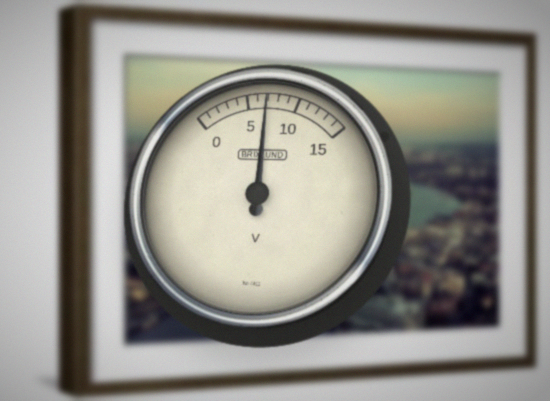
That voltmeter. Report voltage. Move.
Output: 7 V
